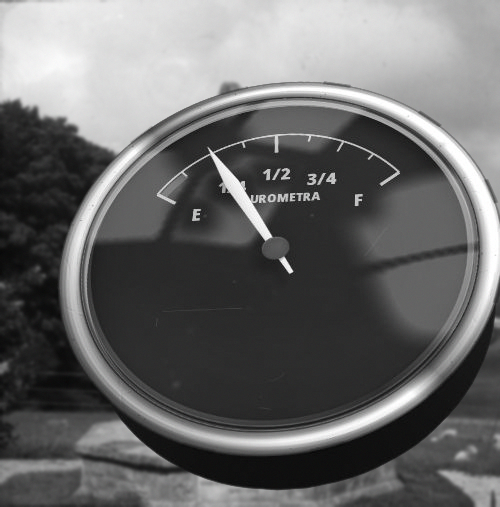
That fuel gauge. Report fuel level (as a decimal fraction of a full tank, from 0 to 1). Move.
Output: 0.25
